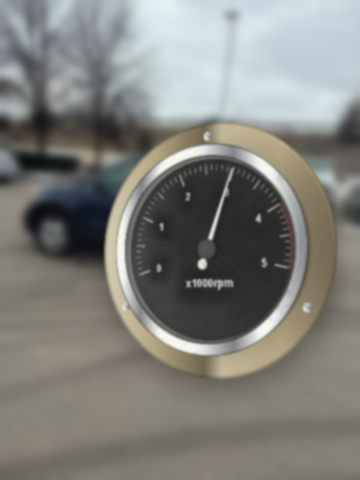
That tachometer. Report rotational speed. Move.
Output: 3000 rpm
